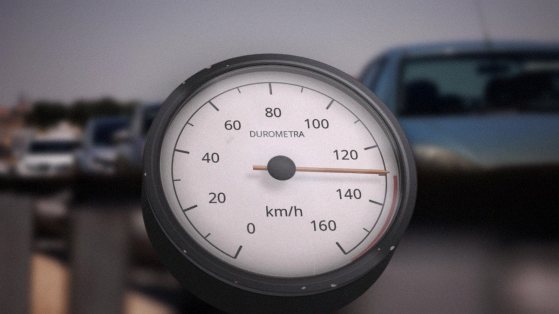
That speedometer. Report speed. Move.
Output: 130 km/h
